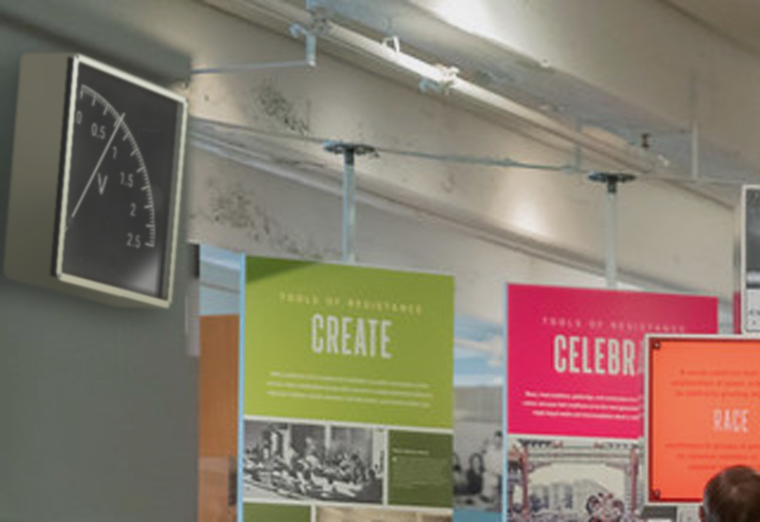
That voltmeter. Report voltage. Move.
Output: 0.75 V
